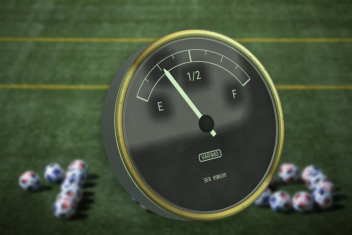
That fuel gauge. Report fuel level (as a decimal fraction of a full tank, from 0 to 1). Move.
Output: 0.25
